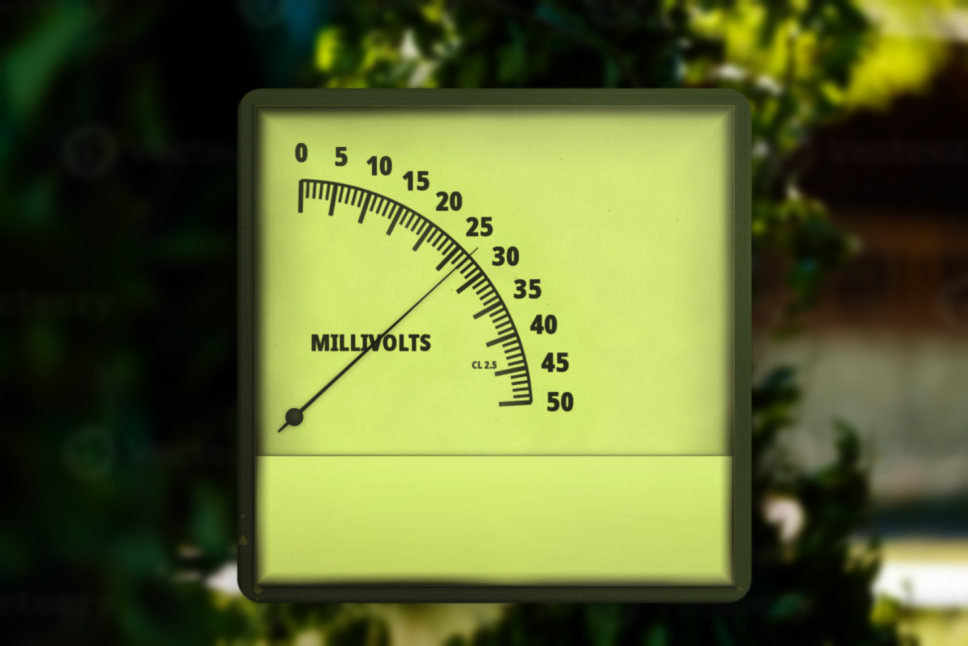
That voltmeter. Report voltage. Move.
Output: 27 mV
